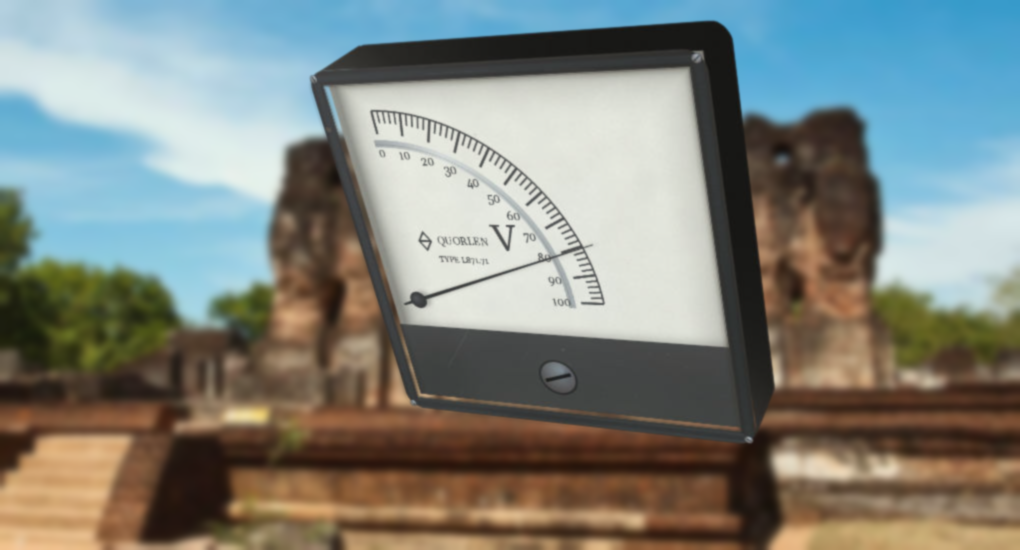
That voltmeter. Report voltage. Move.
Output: 80 V
